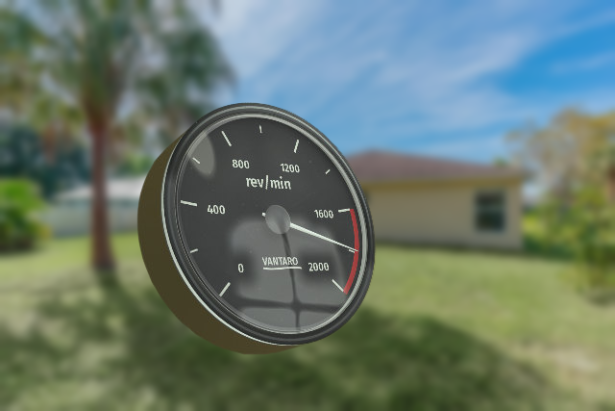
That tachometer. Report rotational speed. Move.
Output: 1800 rpm
